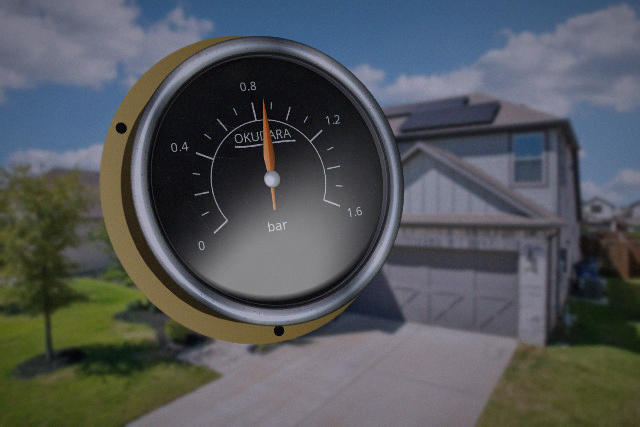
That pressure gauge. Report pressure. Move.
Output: 0.85 bar
